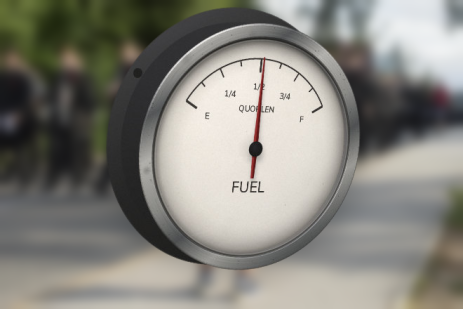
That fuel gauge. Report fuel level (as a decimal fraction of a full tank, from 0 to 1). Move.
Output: 0.5
